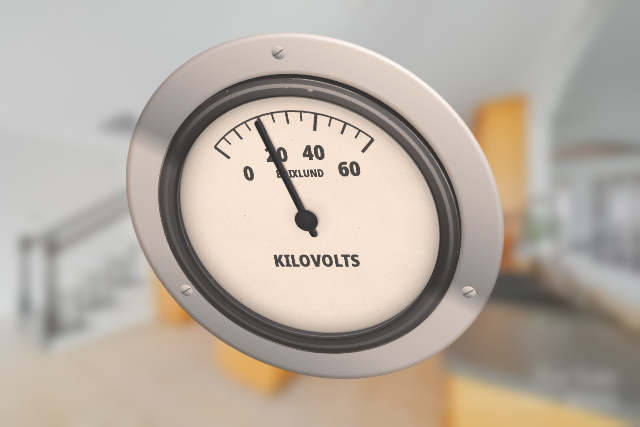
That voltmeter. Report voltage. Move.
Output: 20 kV
